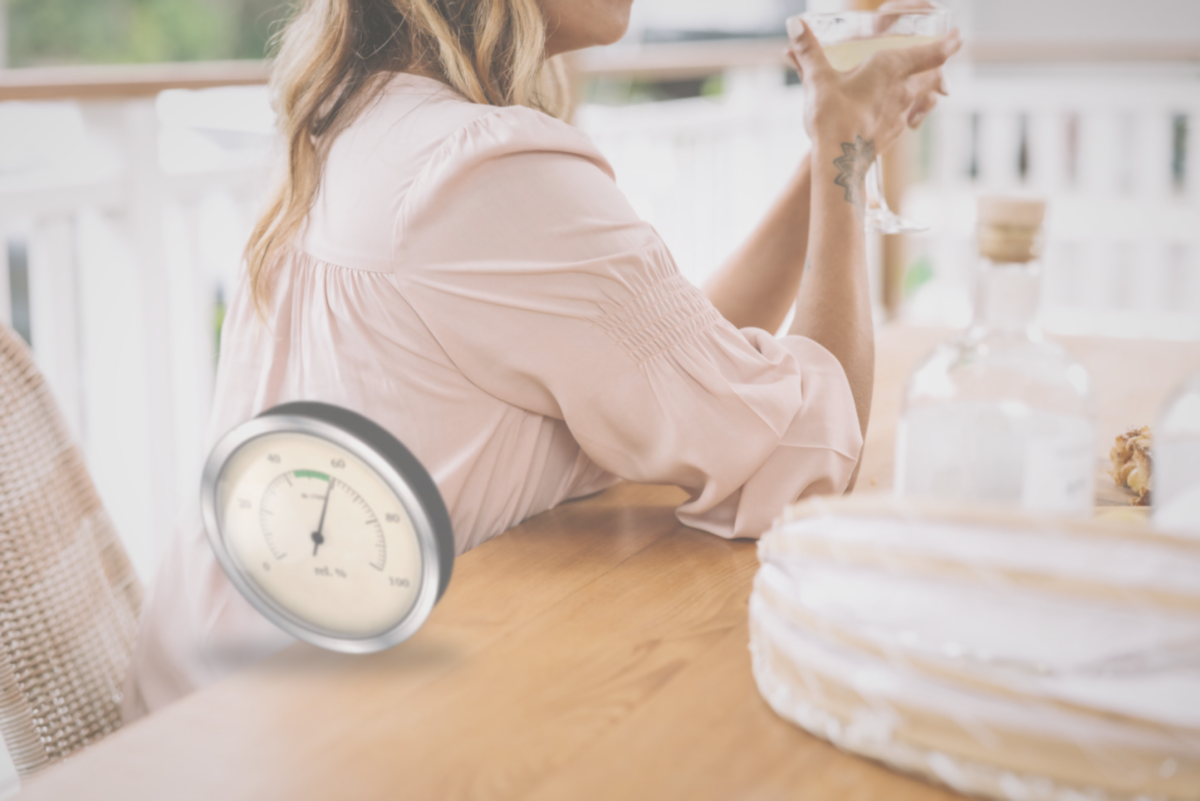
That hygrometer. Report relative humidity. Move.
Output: 60 %
